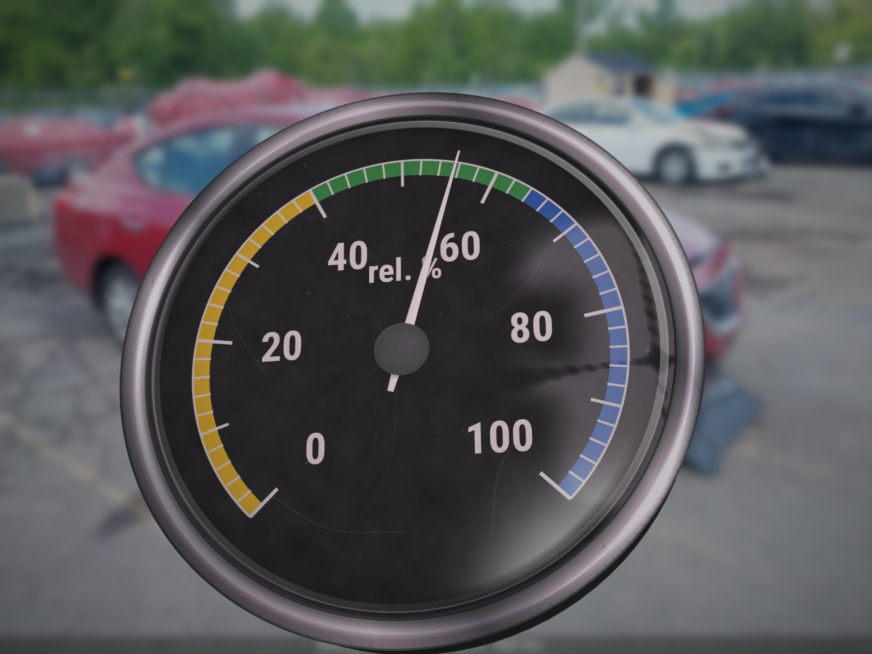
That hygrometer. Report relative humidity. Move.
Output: 56 %
